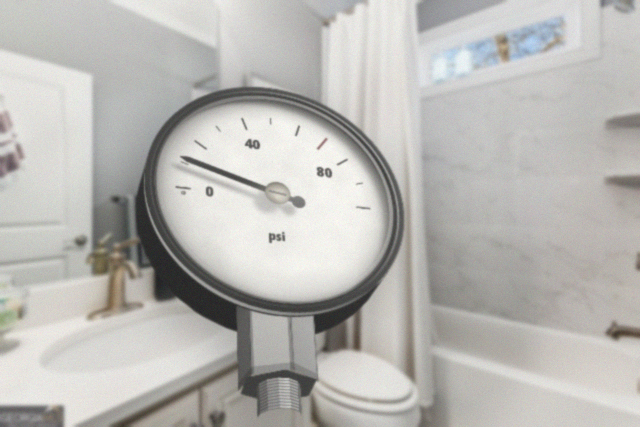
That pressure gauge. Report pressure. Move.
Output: 10 psi
